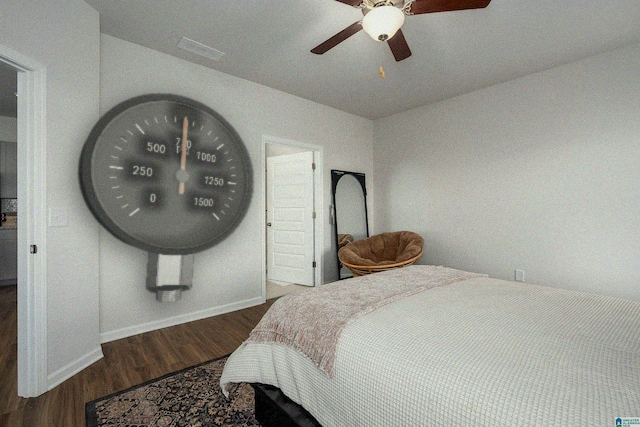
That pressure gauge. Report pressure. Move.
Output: 750 psi
